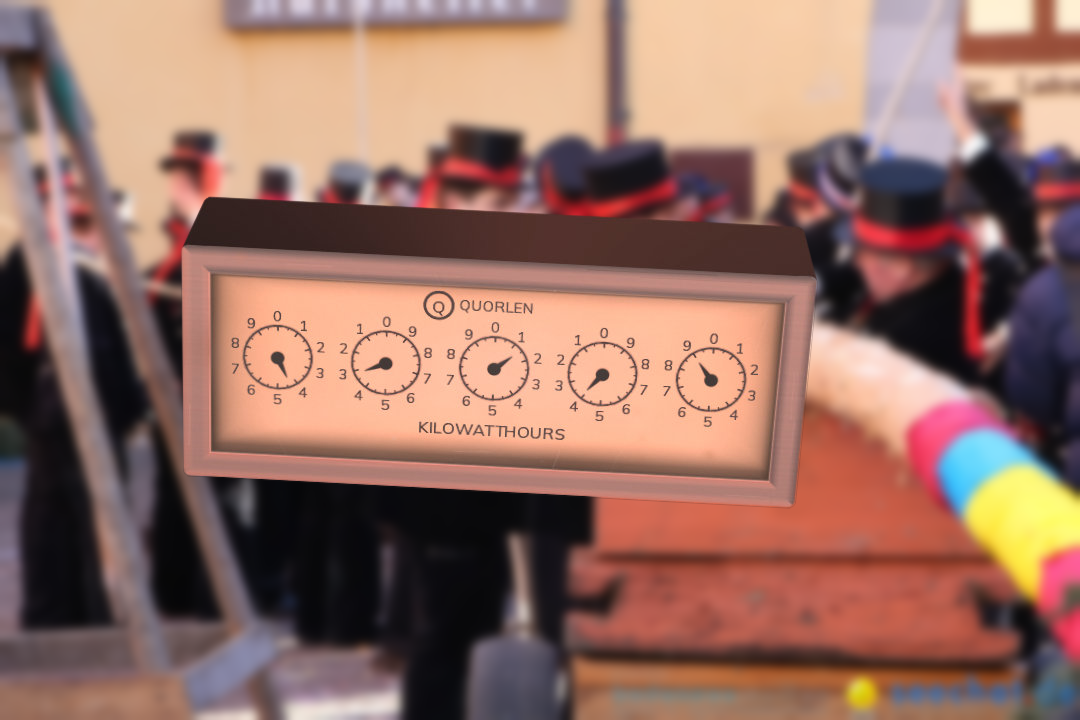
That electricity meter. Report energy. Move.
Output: 43139 kWh
